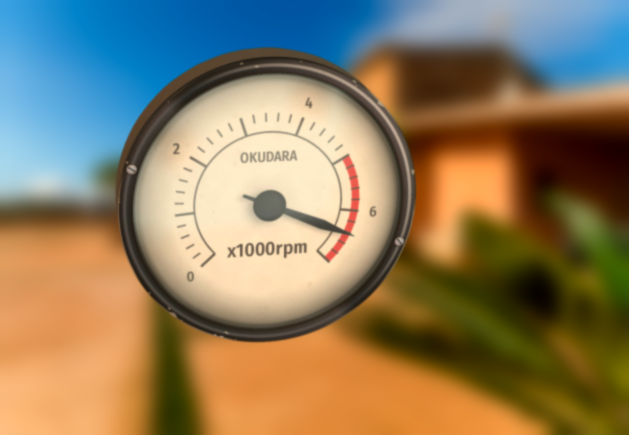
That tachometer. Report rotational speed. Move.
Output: 6400 rpm
